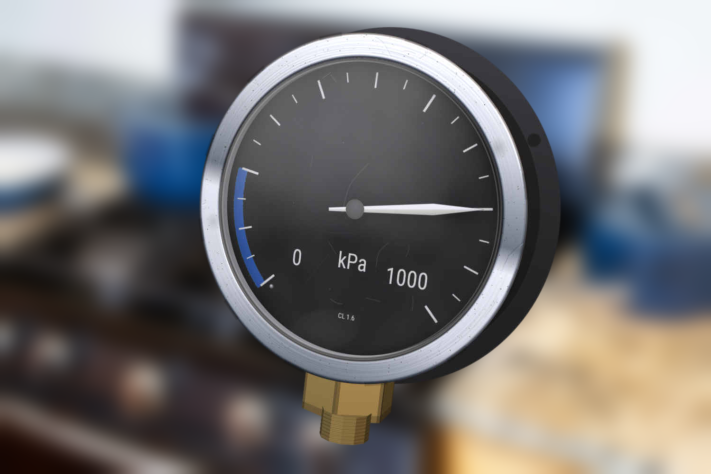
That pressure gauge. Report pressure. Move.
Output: 800 kPa
